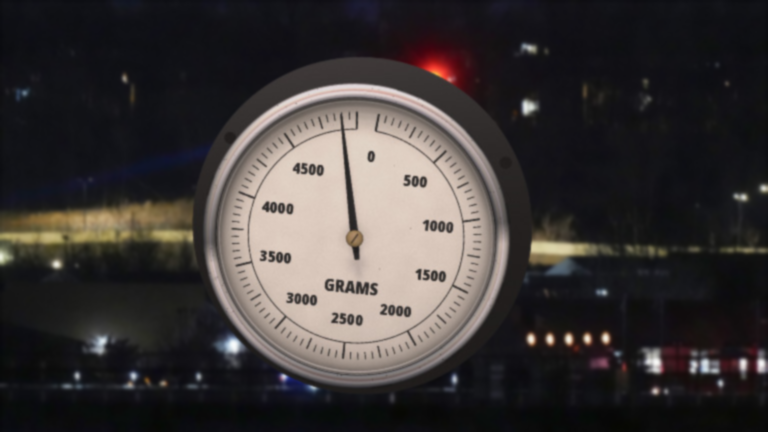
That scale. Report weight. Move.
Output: 4900 g
